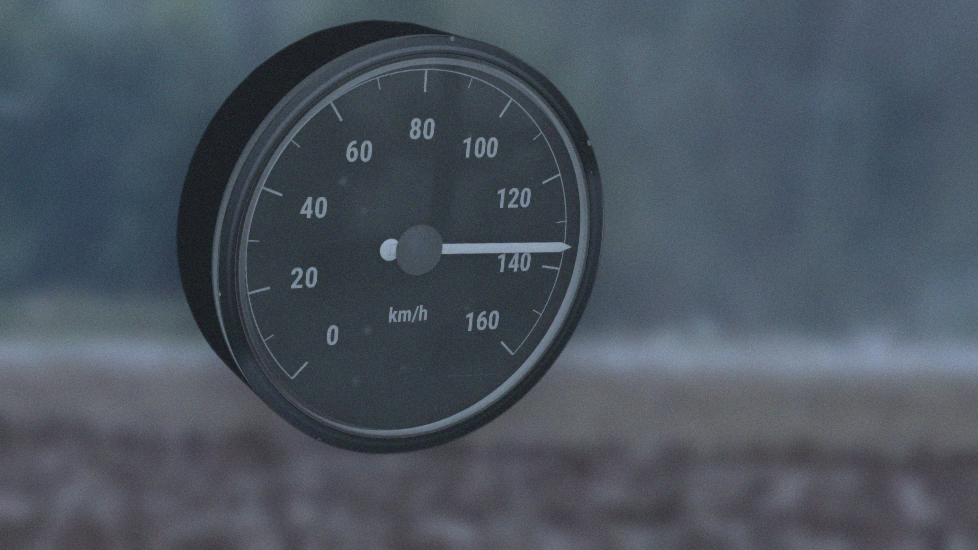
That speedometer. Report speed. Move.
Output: 135 km/h
